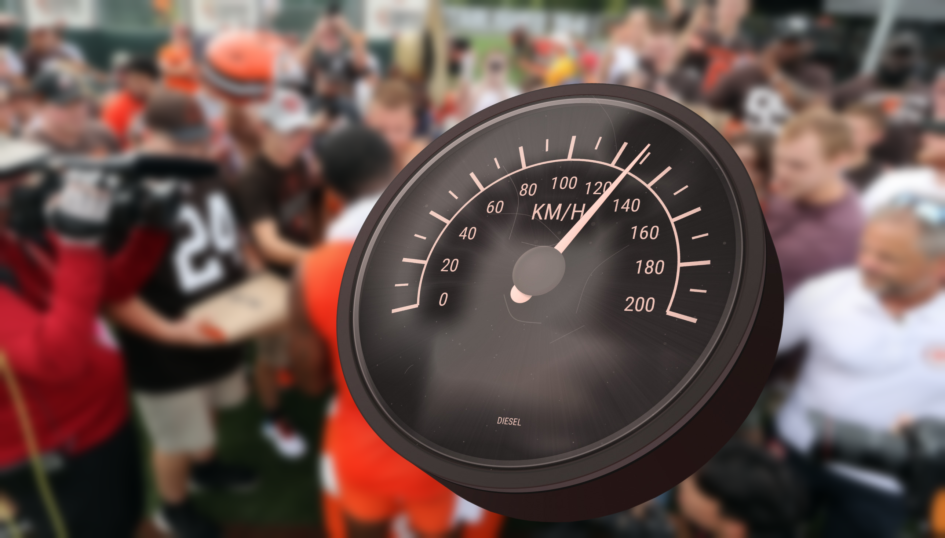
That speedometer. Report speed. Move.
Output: 130 km/h
